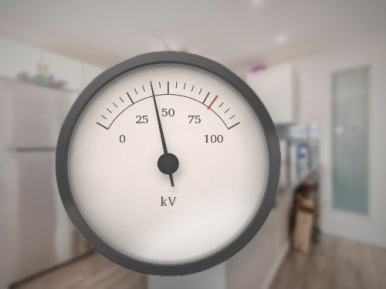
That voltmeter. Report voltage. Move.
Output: 40 kV
